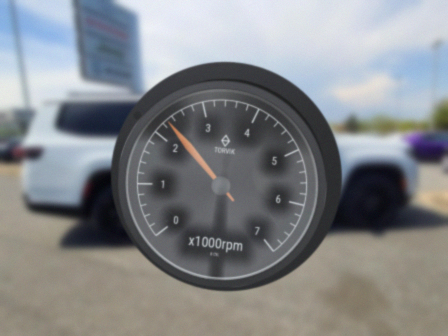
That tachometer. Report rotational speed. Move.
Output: 2300 rpm
